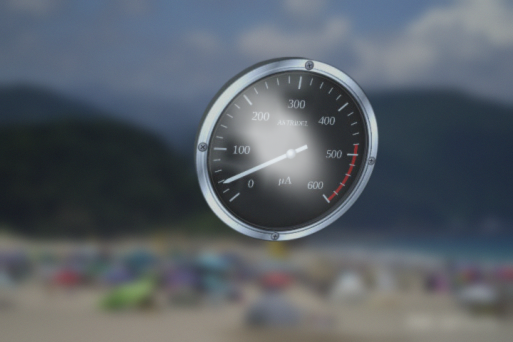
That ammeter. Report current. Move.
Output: 40 µA
